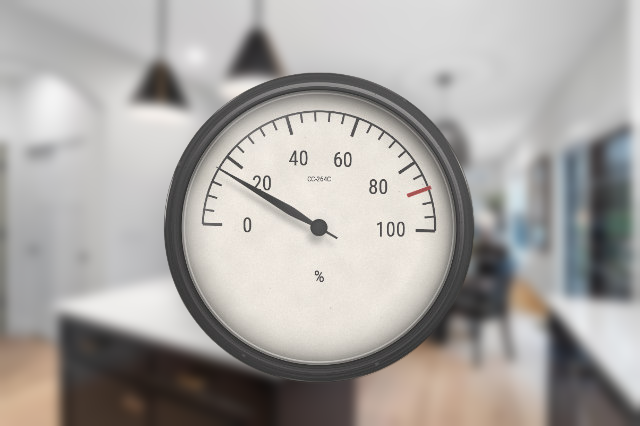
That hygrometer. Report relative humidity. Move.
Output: 16 %
